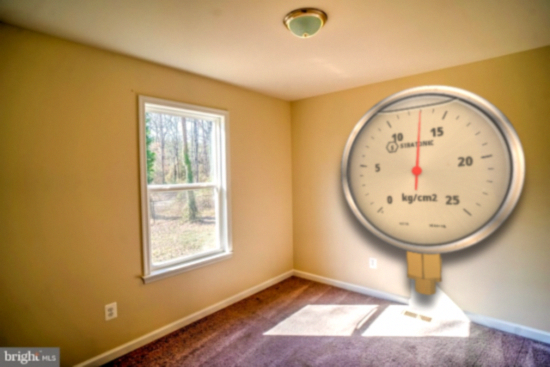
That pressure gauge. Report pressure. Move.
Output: 13 kg/cm²
